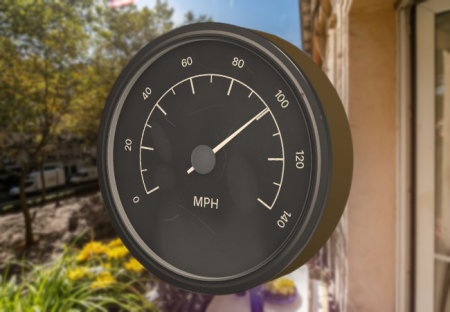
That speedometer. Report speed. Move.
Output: 100 mph
